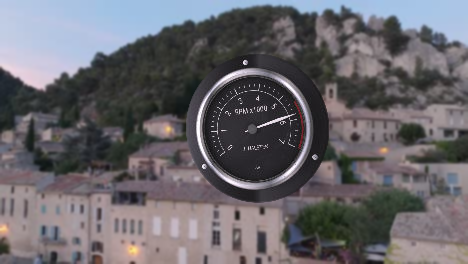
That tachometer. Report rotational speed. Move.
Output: 5800 rpm
